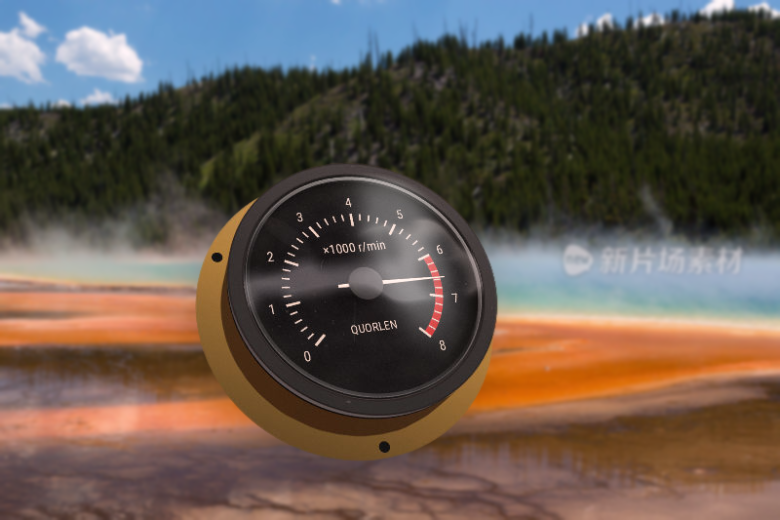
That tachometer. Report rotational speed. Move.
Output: 6600 rpm
